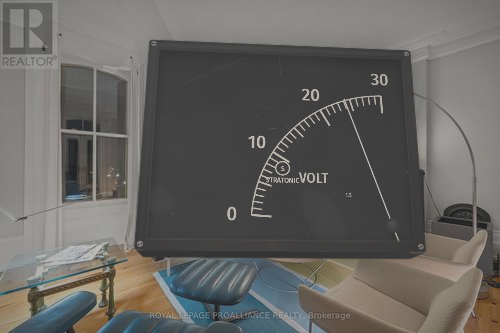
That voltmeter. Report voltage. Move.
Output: 24 V
